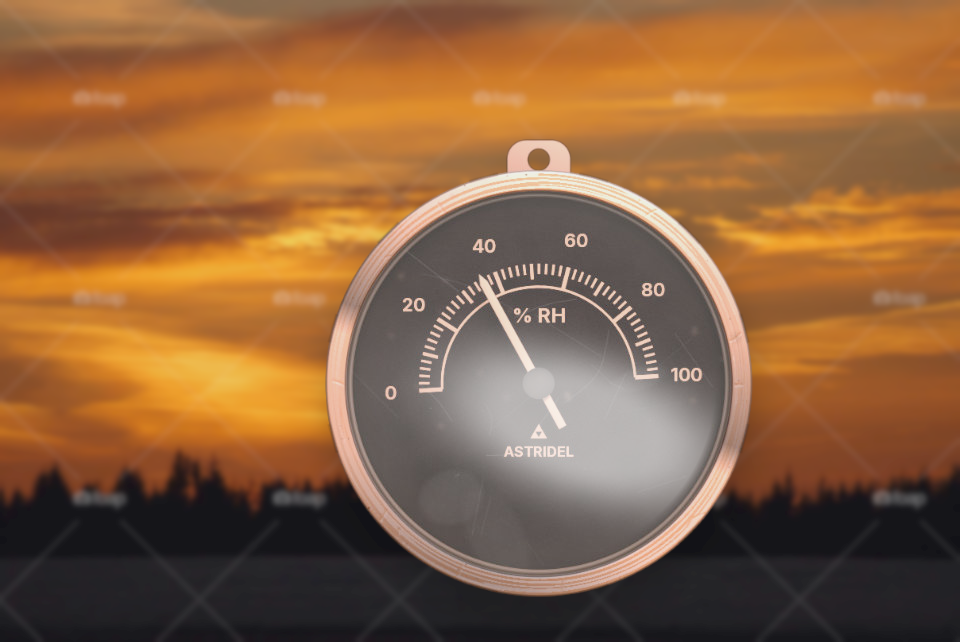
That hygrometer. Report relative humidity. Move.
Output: 36 %
